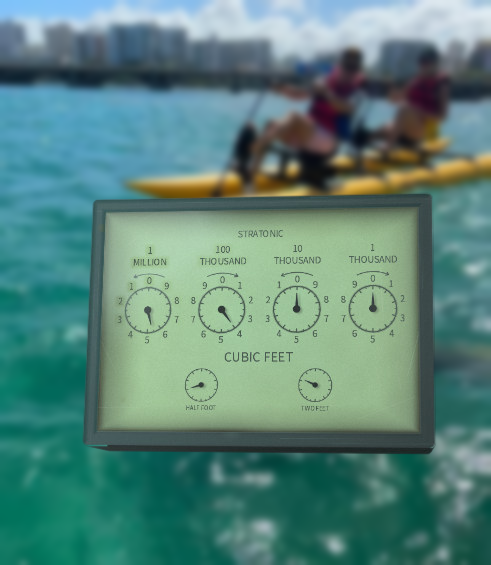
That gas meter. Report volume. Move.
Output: 540000 ft³
